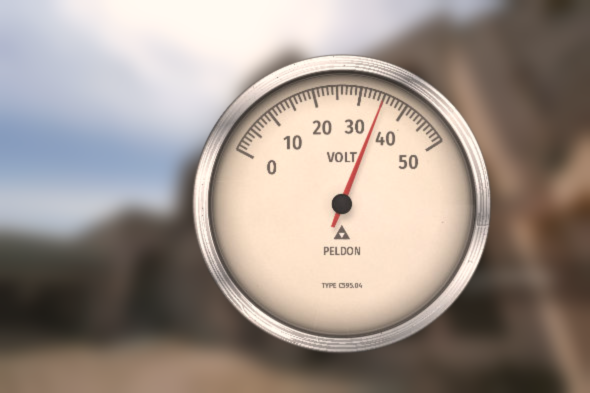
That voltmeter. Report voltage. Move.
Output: 35 V
